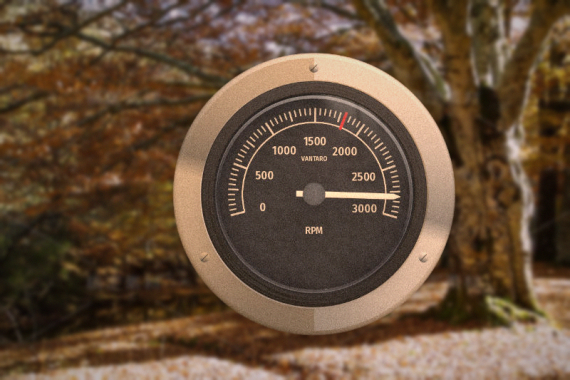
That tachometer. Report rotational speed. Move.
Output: 2800 rpm
